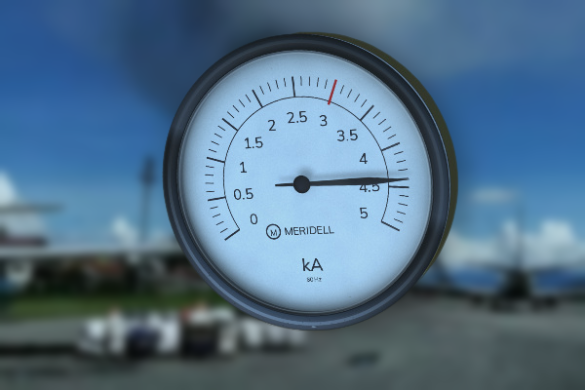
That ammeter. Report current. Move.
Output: 4.4 kA
